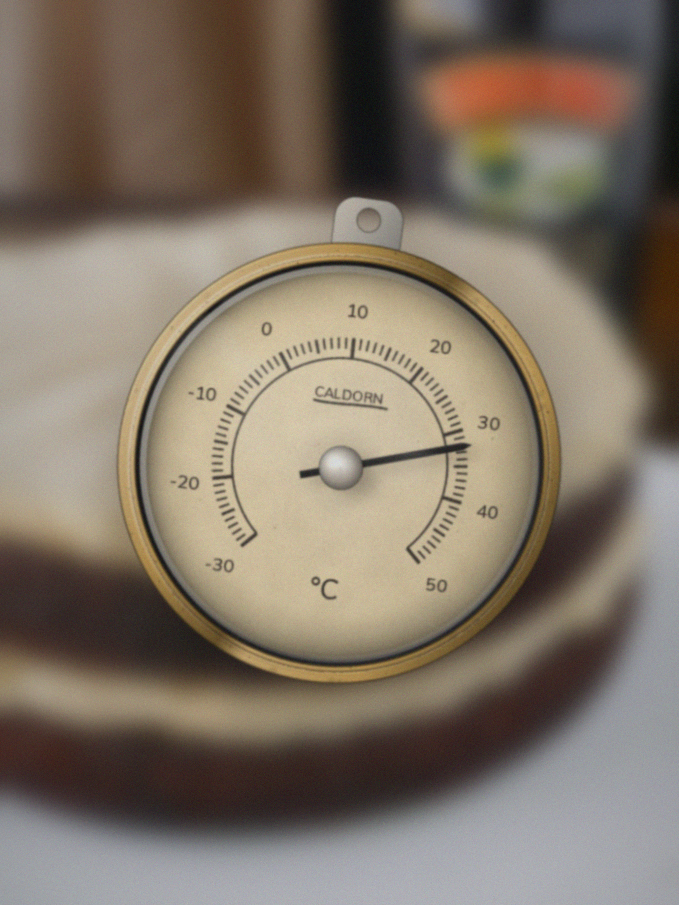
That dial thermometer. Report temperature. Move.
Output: 32 °C
